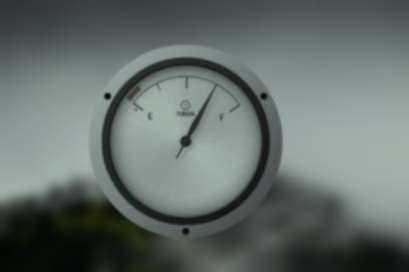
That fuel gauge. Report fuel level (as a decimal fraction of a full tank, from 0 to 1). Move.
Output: 0.75
